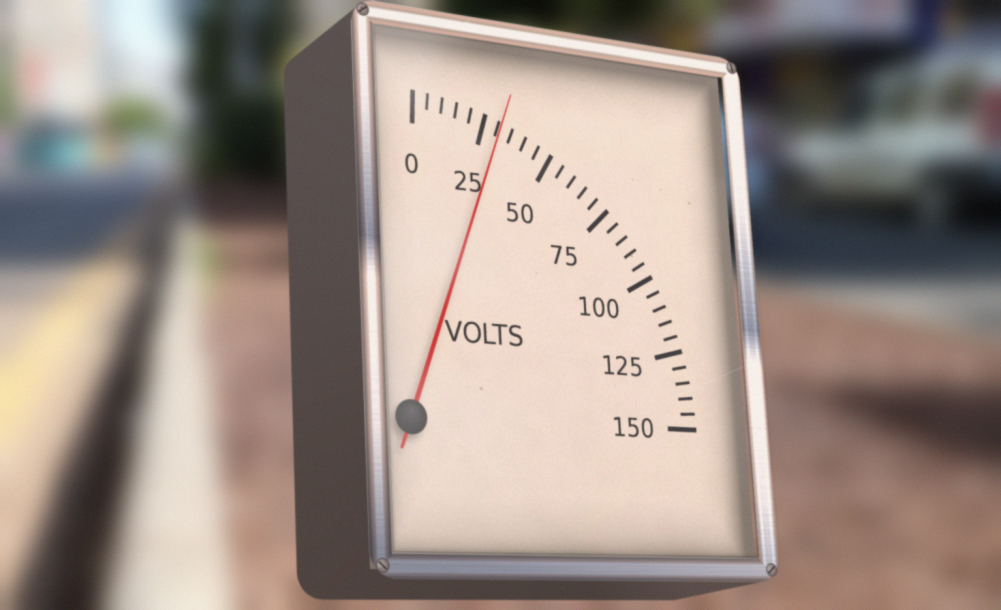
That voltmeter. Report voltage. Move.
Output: 30 V
